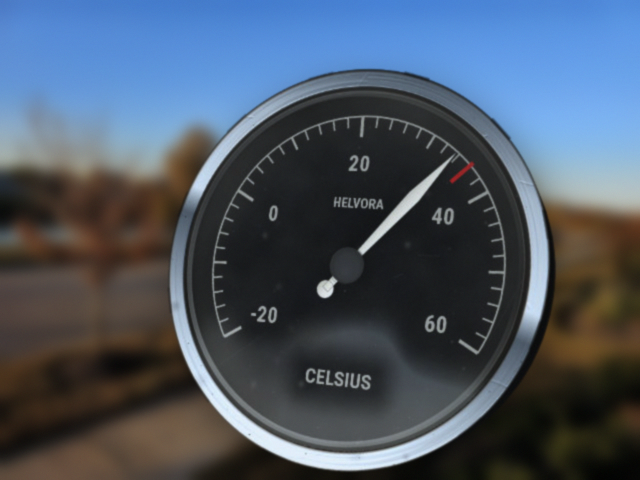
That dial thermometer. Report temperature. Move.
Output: 34 °C
